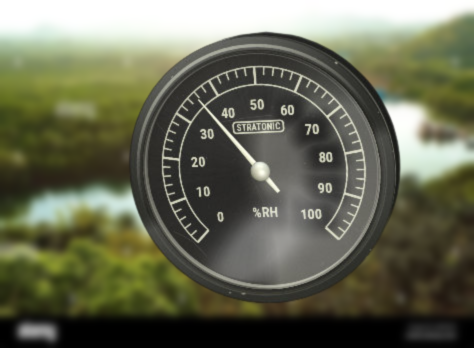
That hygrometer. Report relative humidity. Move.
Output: 36 %
